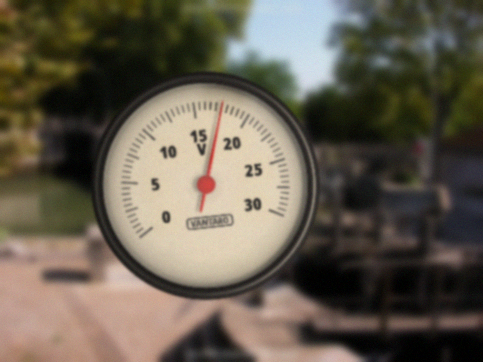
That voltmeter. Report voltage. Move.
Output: 17.5 V
